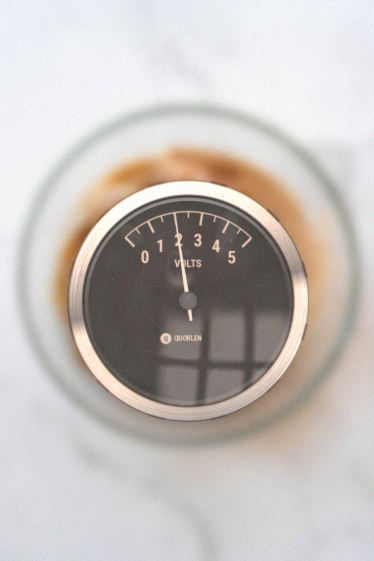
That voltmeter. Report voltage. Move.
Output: 2 V
